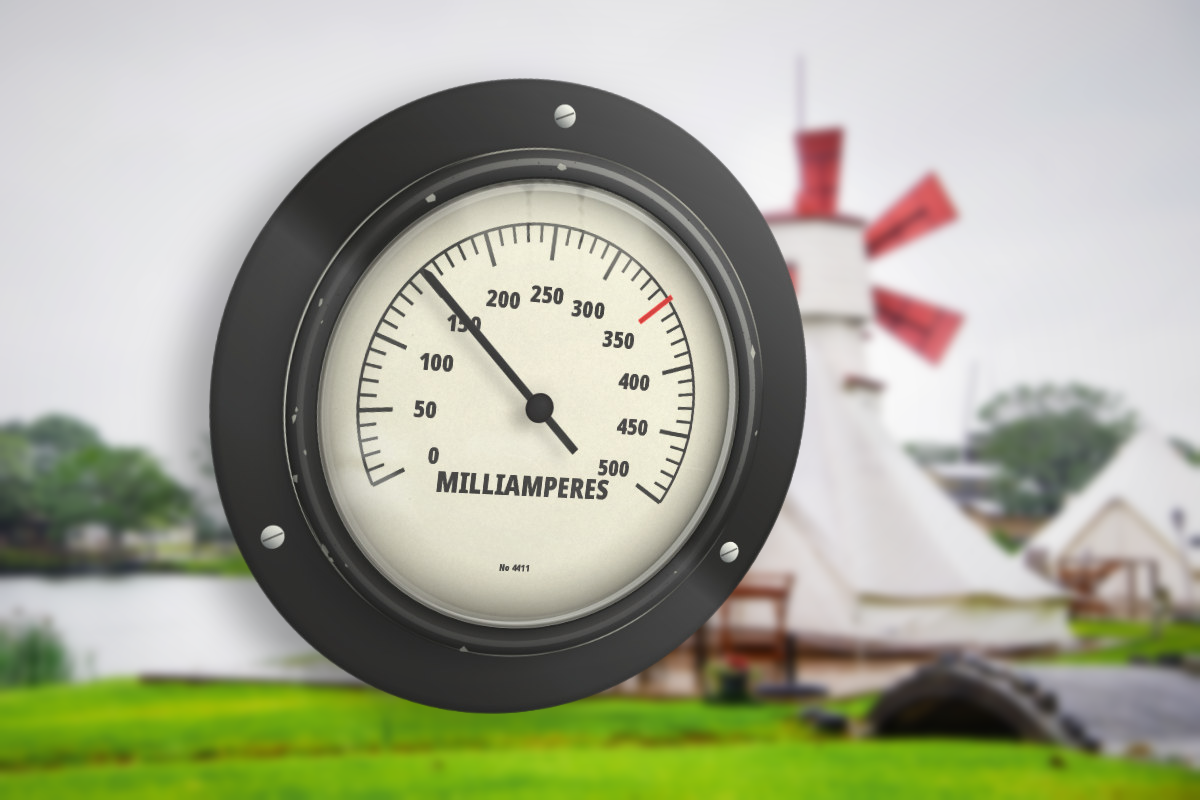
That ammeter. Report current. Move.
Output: 150 mA
